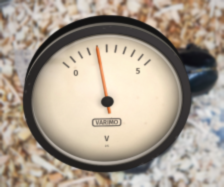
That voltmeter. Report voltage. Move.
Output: 2 V
